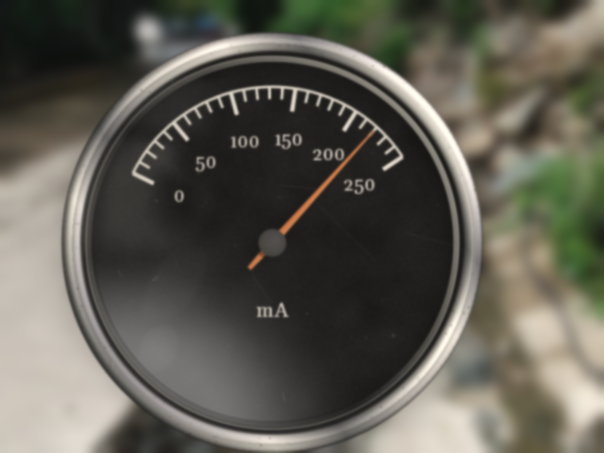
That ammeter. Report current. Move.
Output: 220 mA
